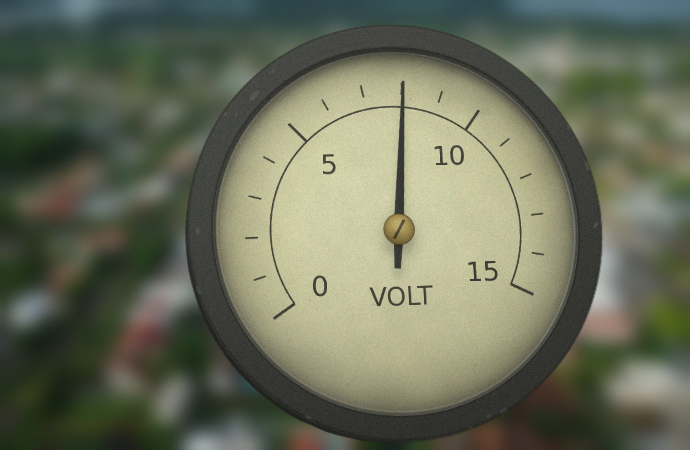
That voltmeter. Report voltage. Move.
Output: 8 V
